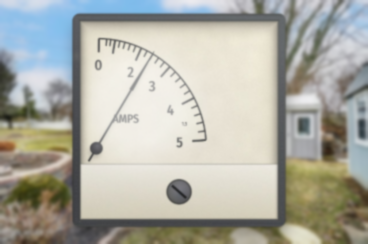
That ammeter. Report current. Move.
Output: 2.4 A
